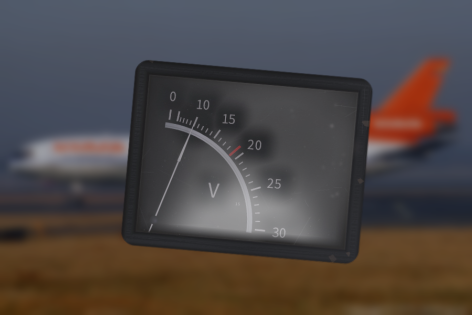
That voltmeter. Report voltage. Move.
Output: 10 V
